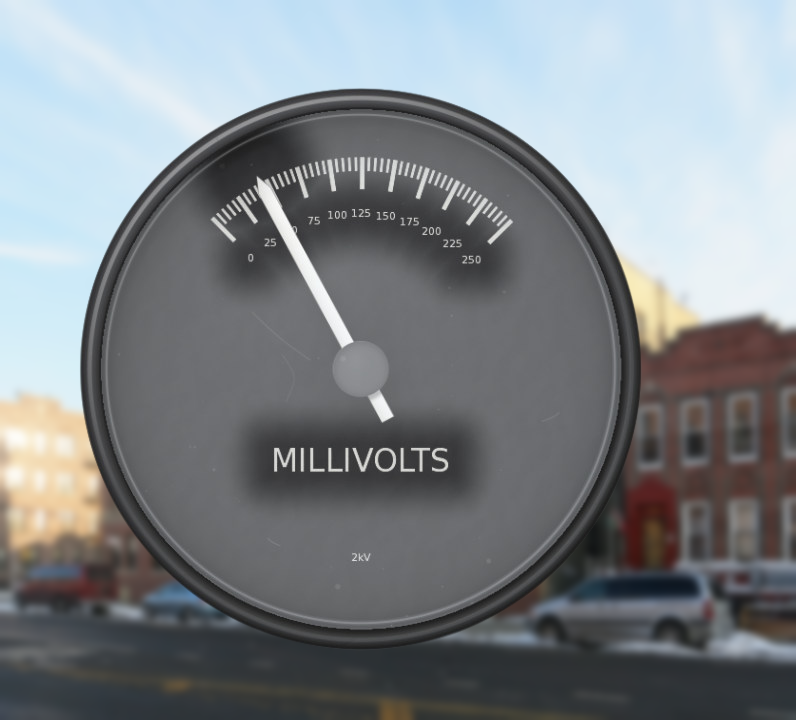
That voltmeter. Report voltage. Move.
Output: 45 mV
